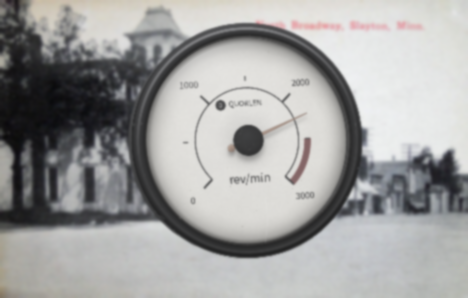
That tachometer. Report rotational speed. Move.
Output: 2250 rpm
